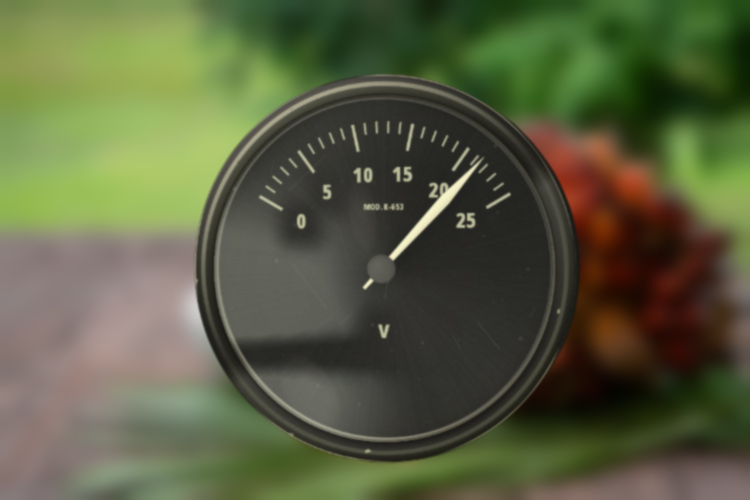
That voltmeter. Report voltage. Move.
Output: 21.5 V
